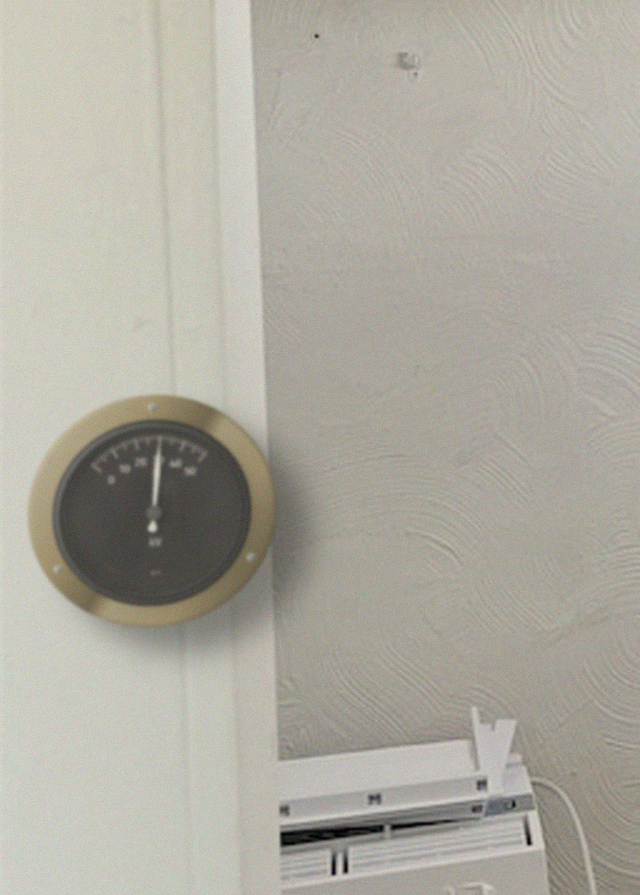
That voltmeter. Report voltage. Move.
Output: 30 kV
